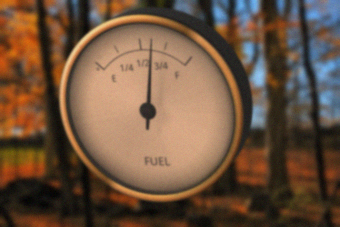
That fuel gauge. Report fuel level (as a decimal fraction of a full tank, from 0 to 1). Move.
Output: 0.625
